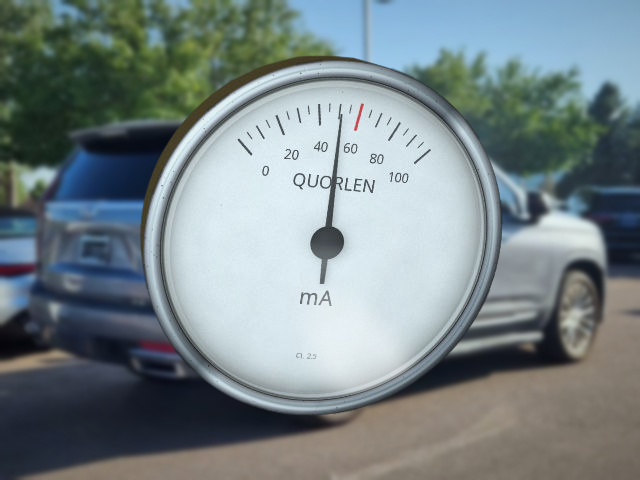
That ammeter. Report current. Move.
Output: 50 mA
